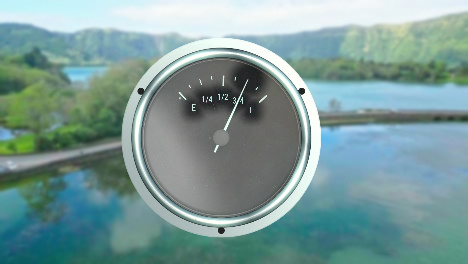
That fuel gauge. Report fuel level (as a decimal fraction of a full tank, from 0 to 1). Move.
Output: 0.75
